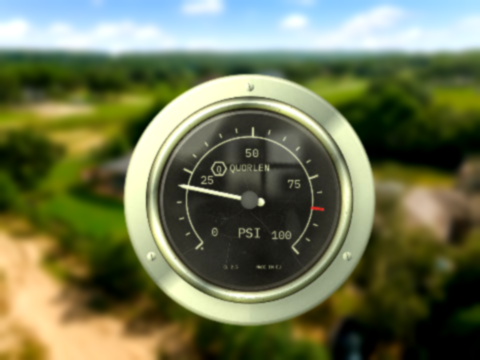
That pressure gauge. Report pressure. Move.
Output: 20 psi
